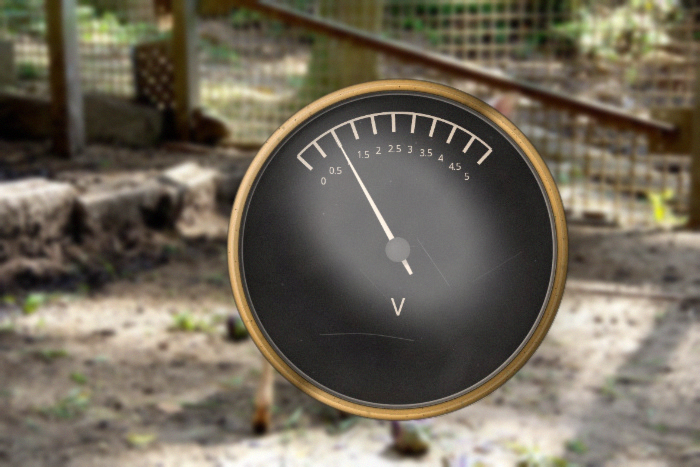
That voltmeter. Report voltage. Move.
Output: 1 V
